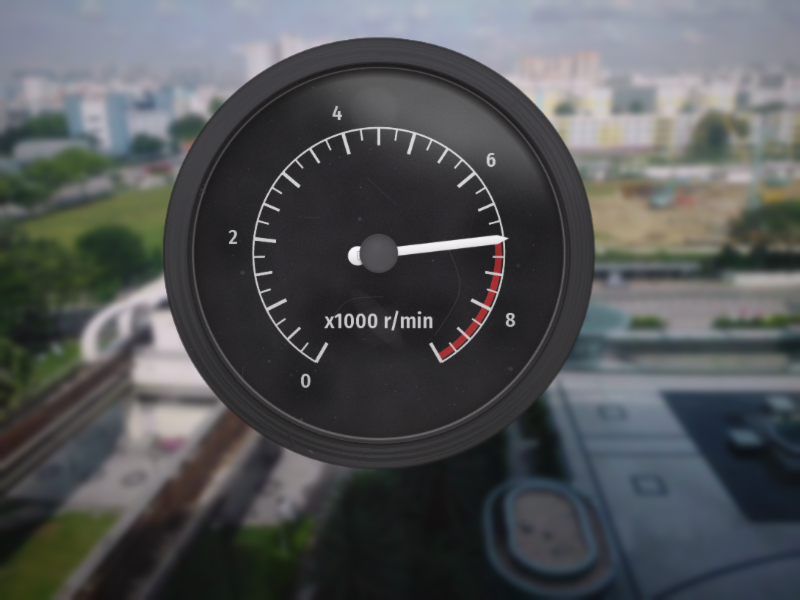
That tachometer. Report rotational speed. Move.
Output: 7000 rpm
